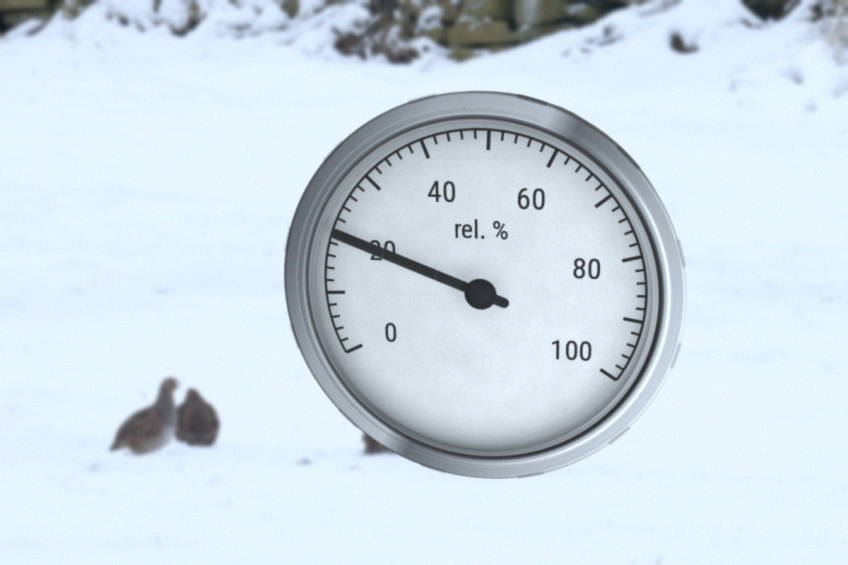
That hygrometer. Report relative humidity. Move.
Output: 20 %
